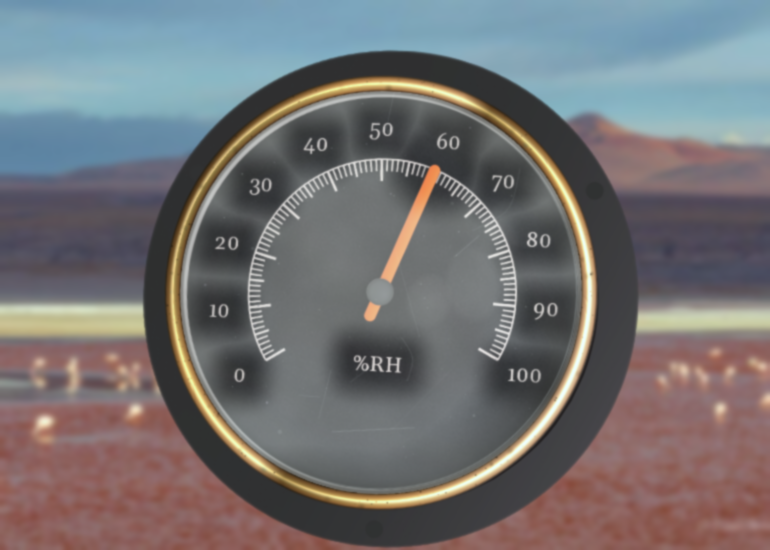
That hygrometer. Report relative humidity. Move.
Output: 60 %
